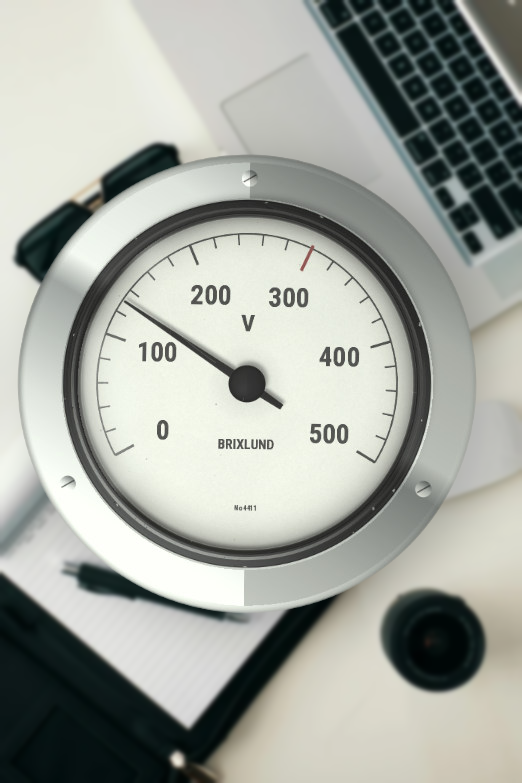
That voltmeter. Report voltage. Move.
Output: 130 V
